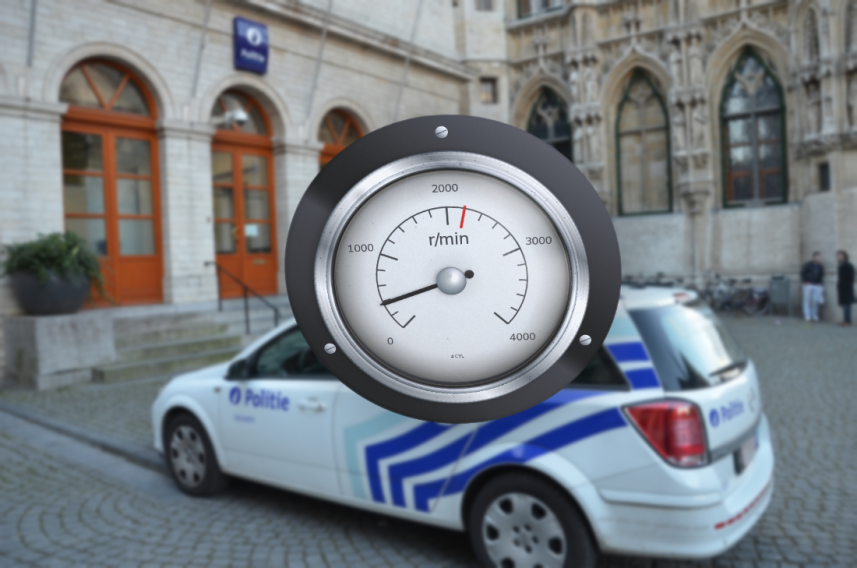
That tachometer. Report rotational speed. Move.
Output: 400 rpm
